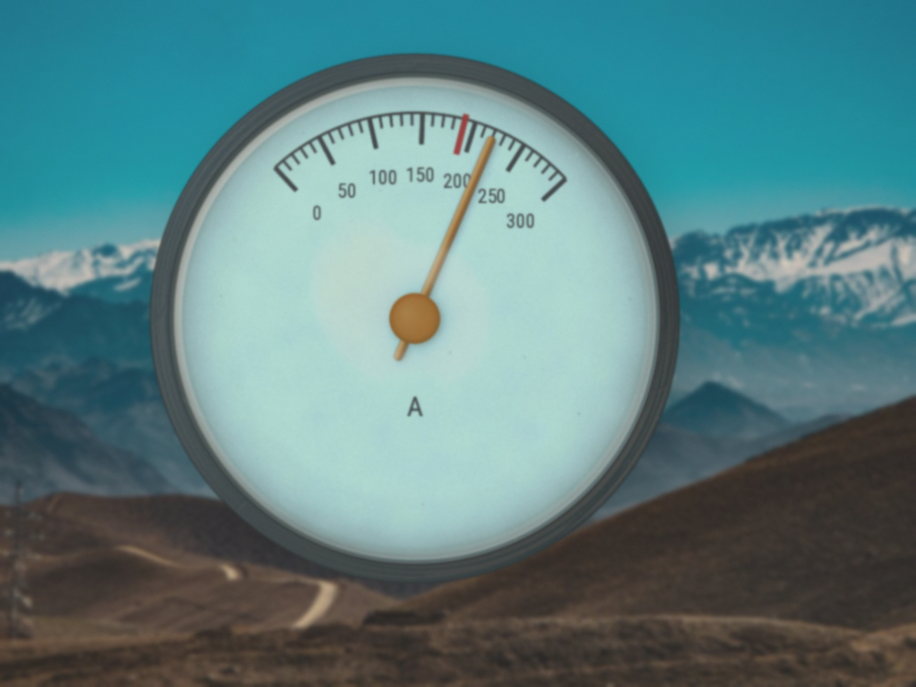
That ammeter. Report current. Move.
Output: 220 A
